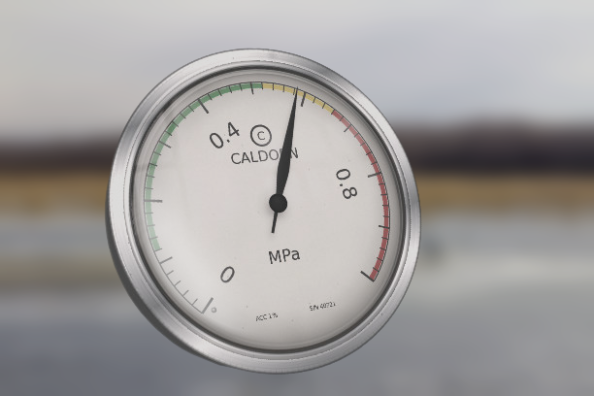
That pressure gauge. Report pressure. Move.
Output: 0.58 MPa
